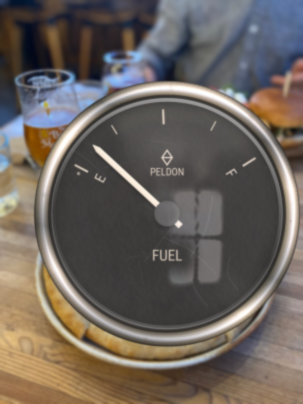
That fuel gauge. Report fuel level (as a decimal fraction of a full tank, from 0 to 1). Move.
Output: 0.125
